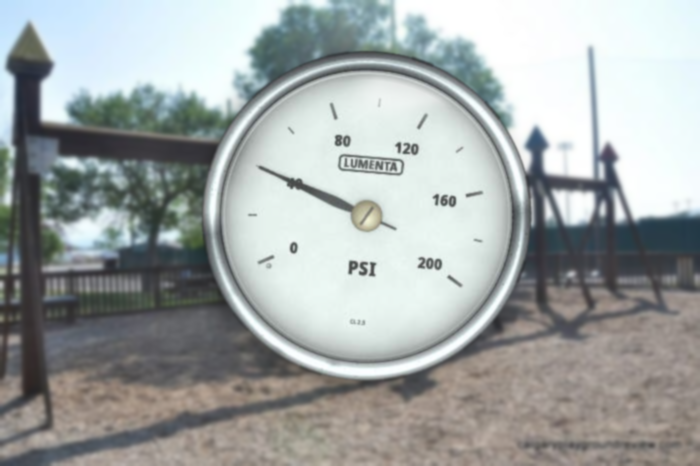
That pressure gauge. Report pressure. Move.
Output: 40 psi
